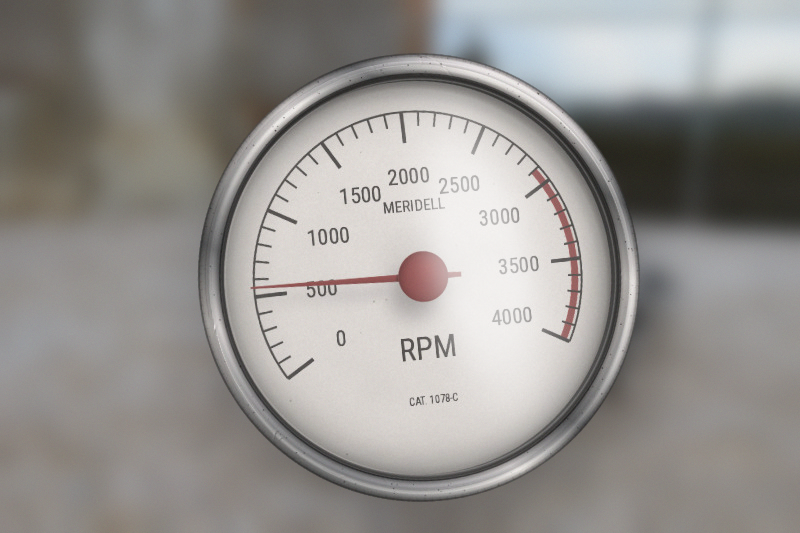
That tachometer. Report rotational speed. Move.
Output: 550 rpm
